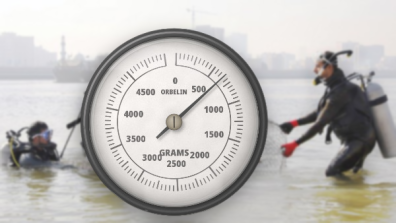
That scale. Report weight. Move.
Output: 650 g
